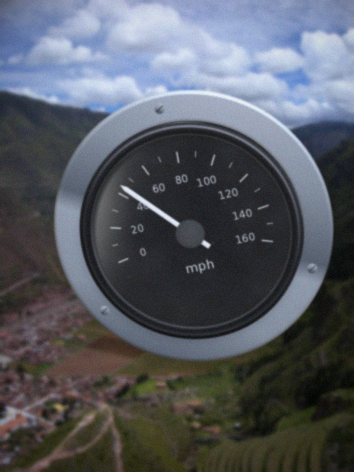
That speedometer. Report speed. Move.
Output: 45 mph
